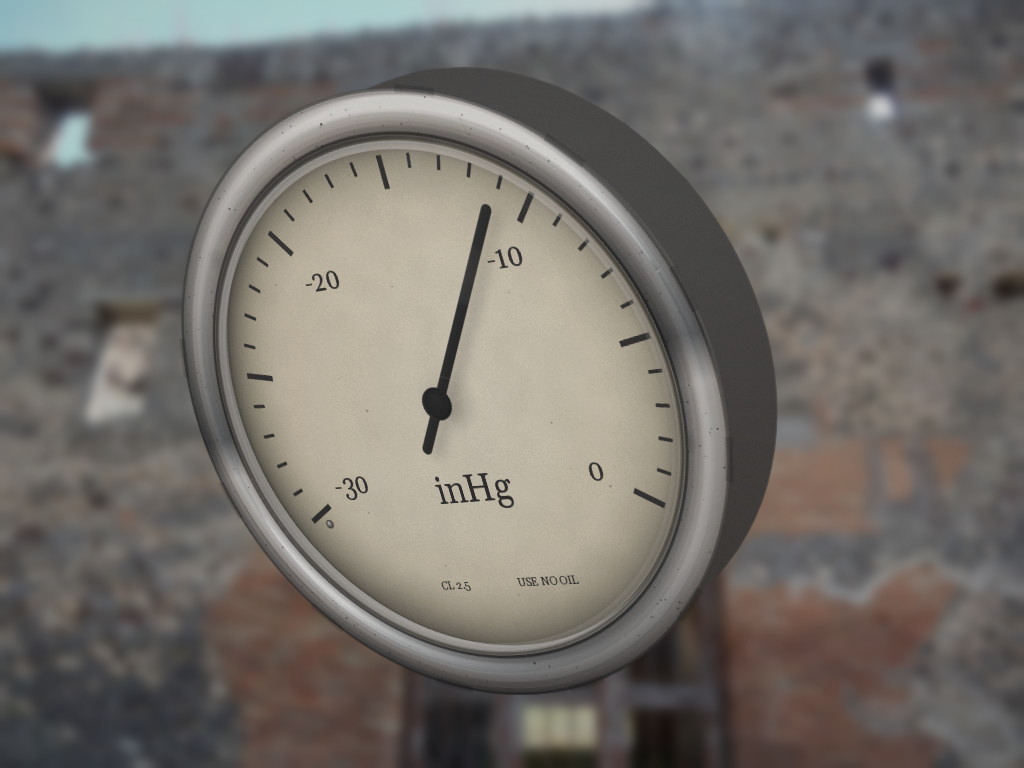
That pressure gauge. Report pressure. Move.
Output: -11 inHg
